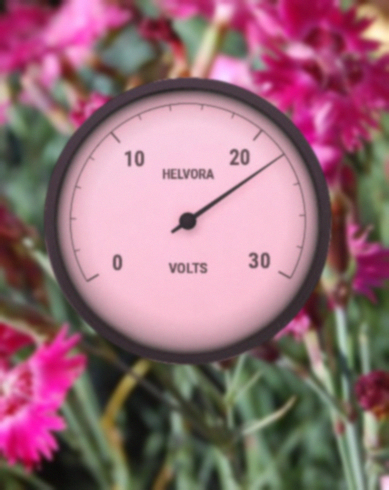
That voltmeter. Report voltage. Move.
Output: 22 V
